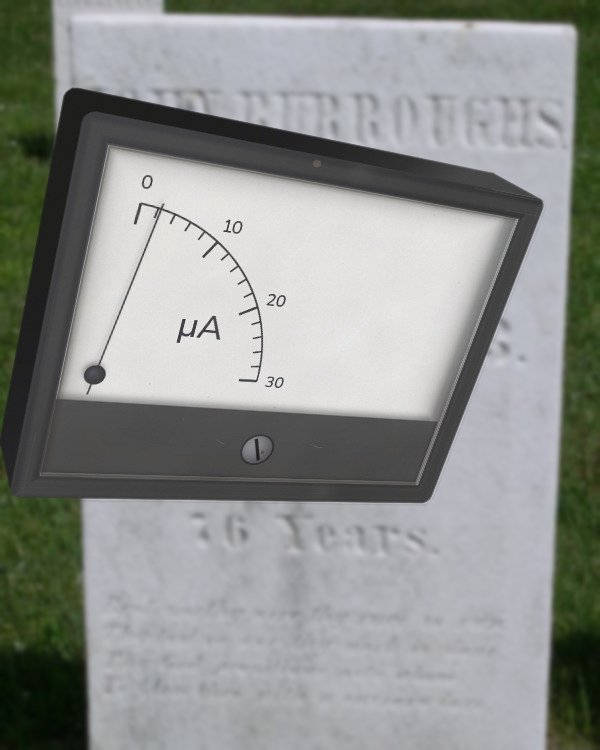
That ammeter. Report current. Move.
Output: 2 µA
